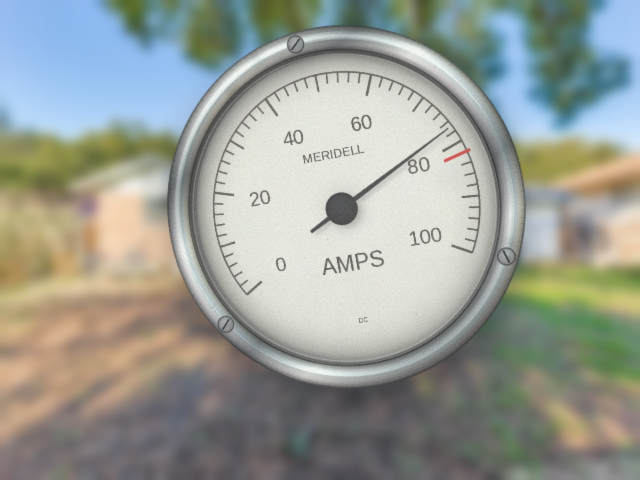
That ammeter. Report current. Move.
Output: 77 A
